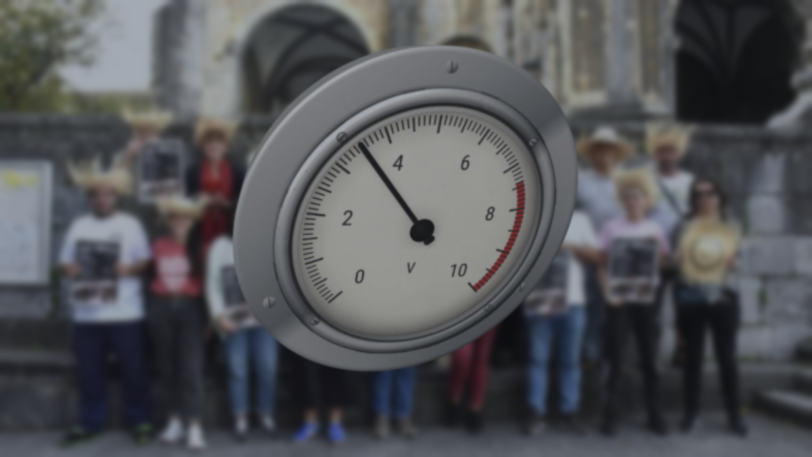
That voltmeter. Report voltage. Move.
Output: 3.5 V
